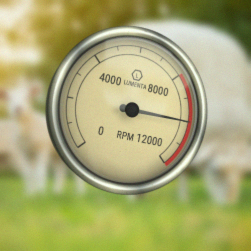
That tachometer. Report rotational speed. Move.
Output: 10000 rpm
